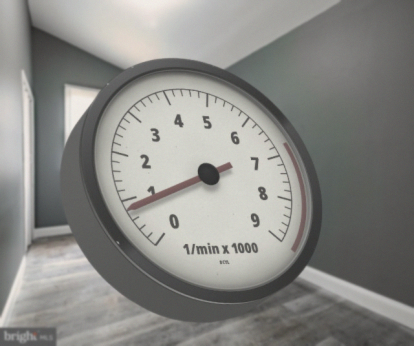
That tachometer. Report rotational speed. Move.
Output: 800 rpm
